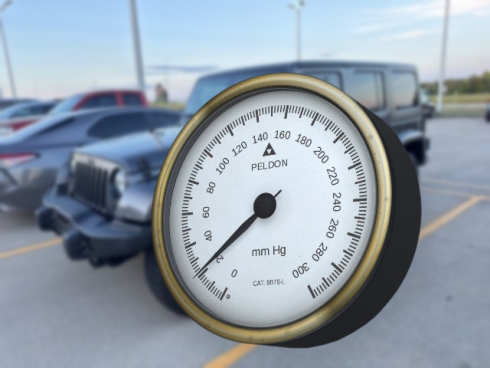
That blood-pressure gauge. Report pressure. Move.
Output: 20 mmHg
